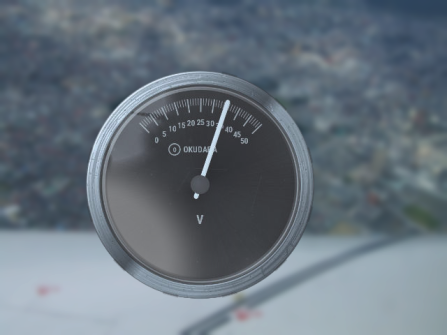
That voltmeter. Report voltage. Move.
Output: 35 V
